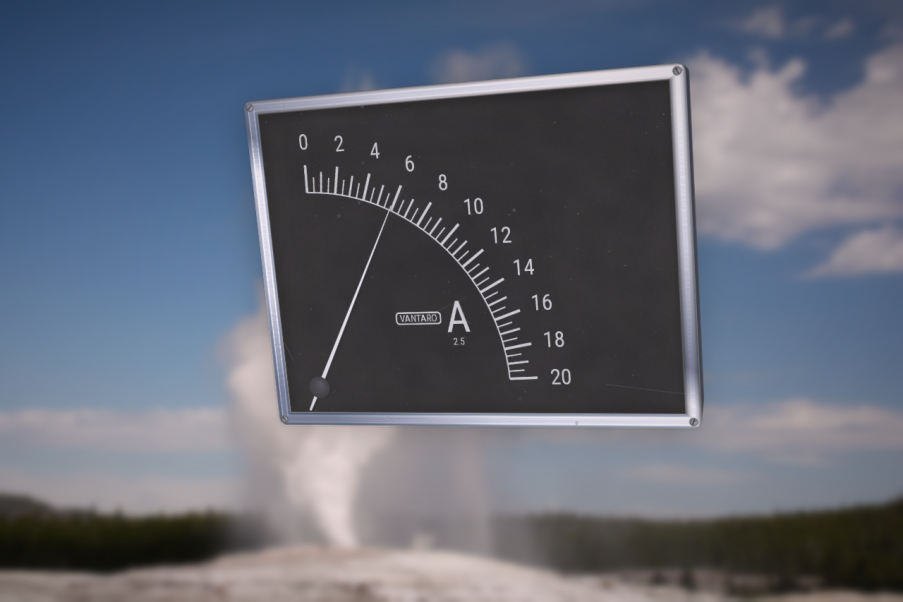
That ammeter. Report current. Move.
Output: 6 A
